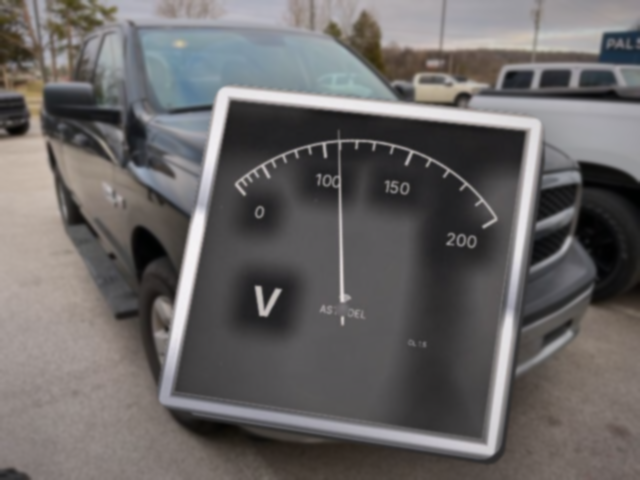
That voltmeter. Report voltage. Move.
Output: 110 V
